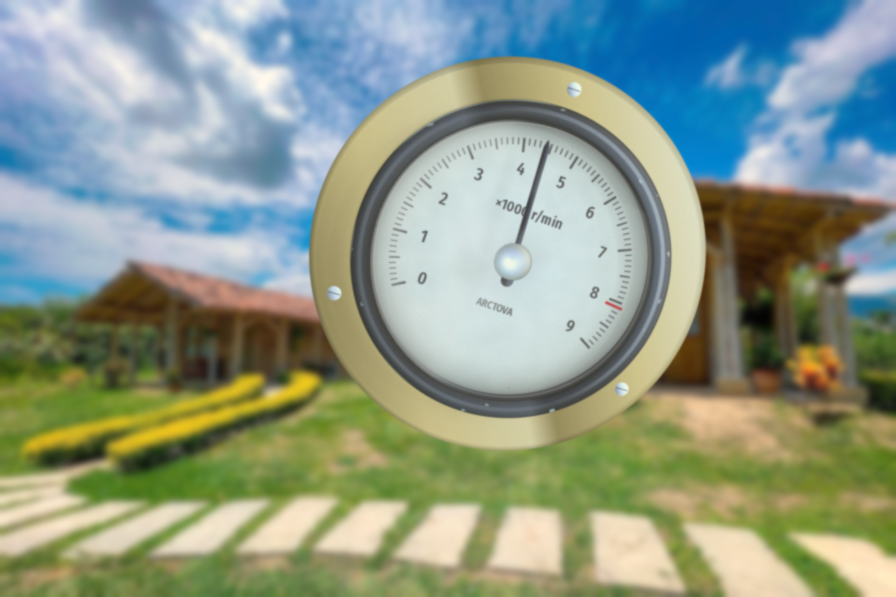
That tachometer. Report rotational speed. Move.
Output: 4400 rpm
